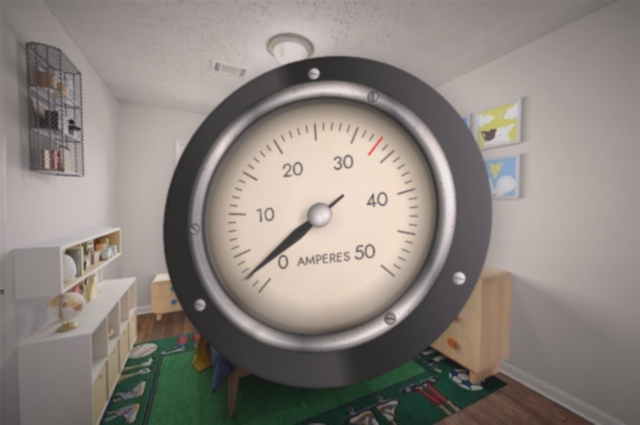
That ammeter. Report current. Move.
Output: 2 A
